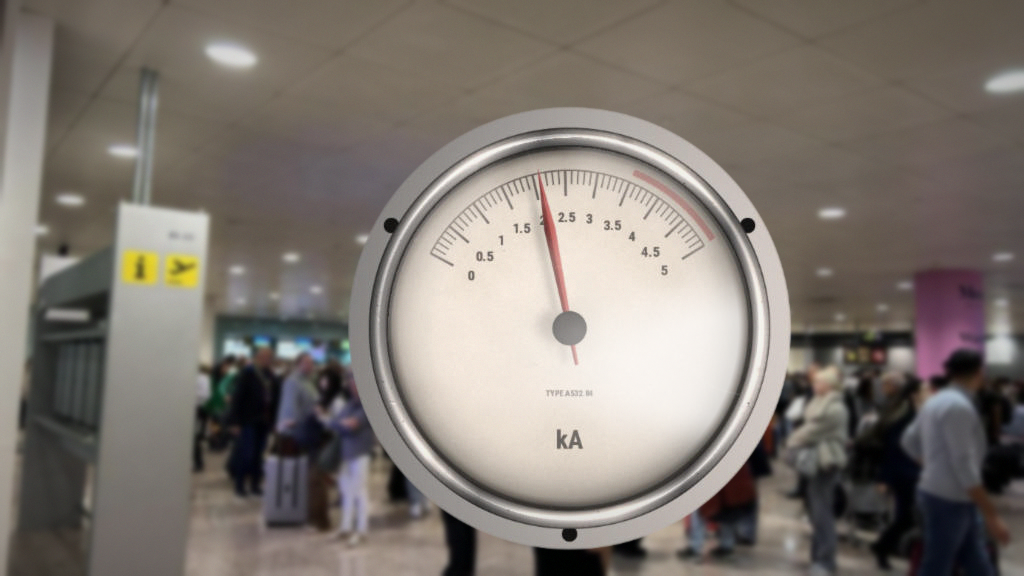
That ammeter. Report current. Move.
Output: 2.1 kA
